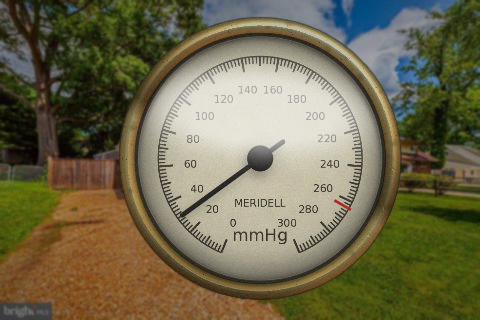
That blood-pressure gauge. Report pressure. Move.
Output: 30 mmHg
